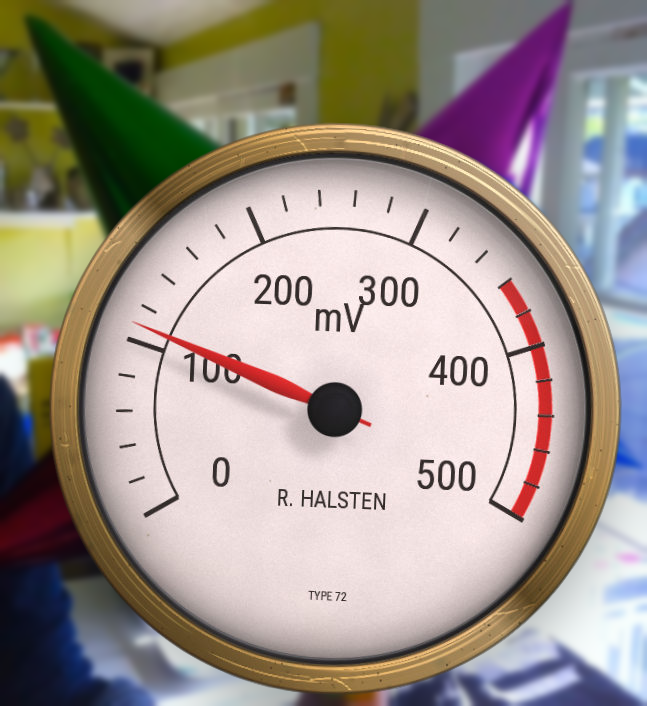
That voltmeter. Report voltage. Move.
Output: 110 mV
